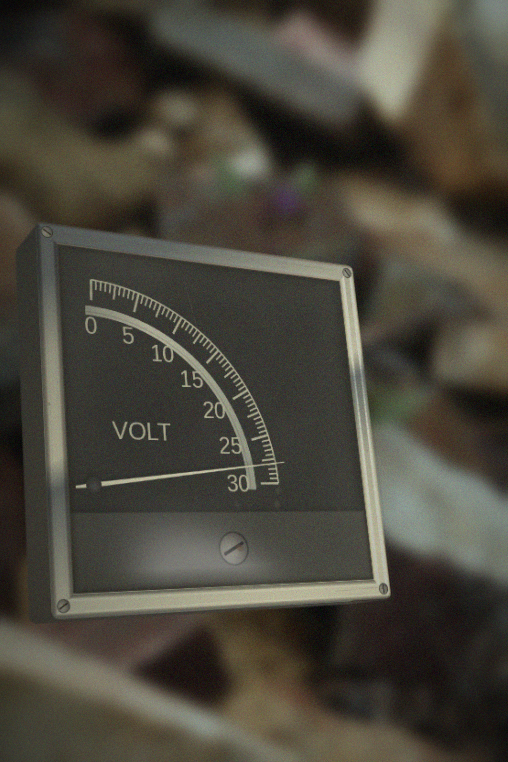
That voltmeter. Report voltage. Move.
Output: 28 V
